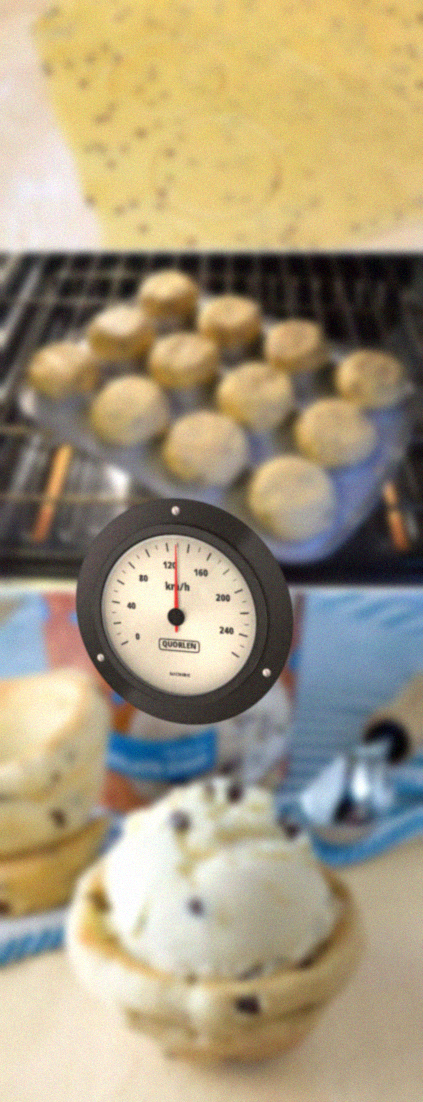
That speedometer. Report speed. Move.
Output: 130 km/h
